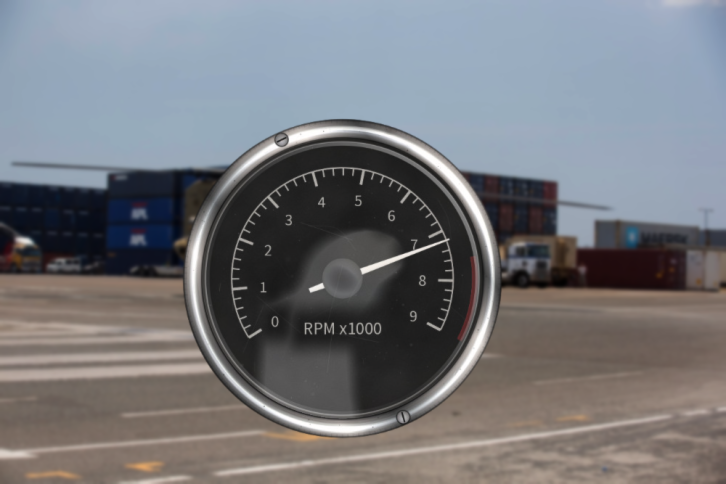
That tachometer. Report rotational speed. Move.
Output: 7200 rpm
